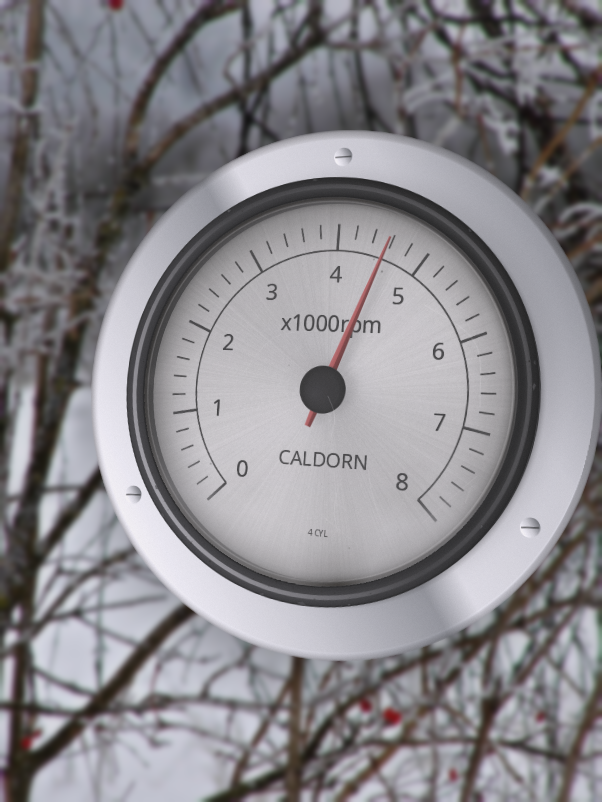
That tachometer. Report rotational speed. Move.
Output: 4600 rpm
